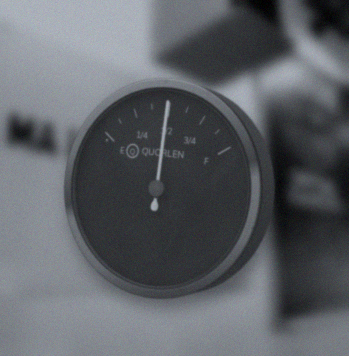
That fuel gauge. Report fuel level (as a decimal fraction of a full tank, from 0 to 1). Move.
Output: 0.5
